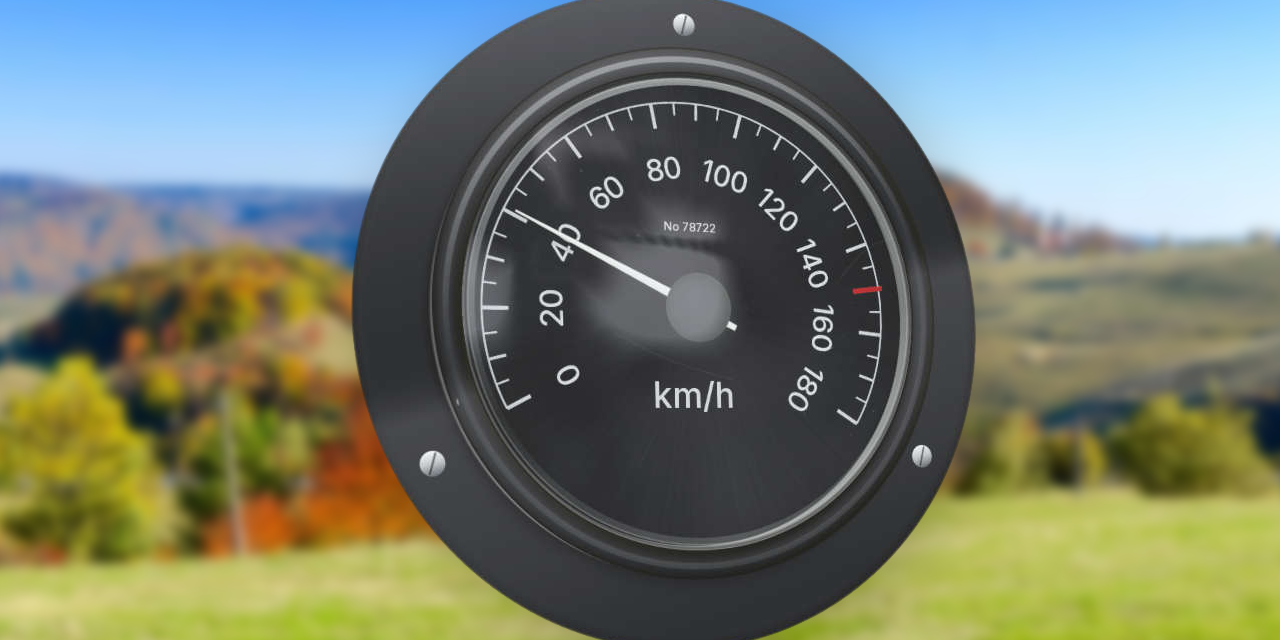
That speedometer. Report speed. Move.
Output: 40 km/h
